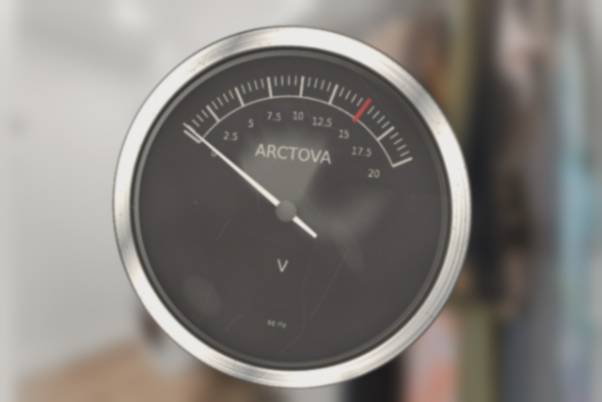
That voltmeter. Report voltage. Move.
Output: 0.5 V
